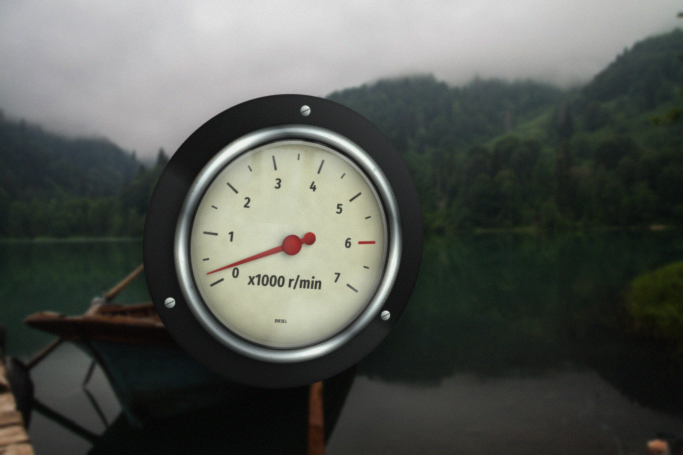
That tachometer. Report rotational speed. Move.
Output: 250 rpm
